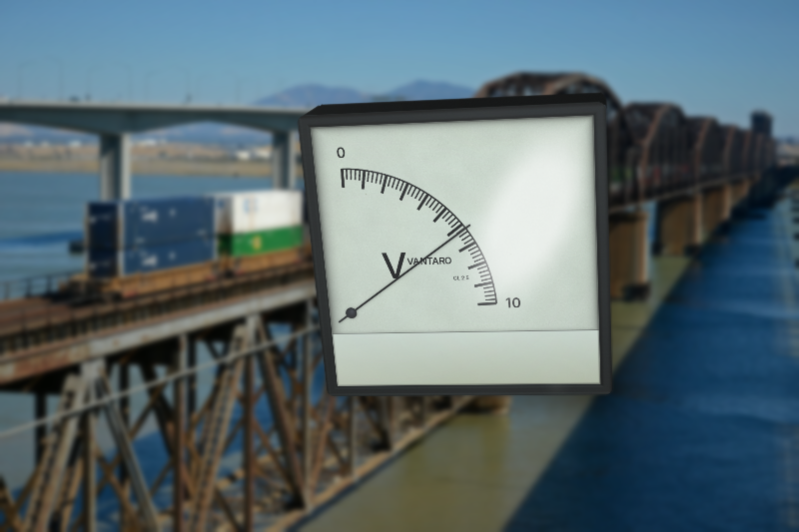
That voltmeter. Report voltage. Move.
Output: 6.2 V
